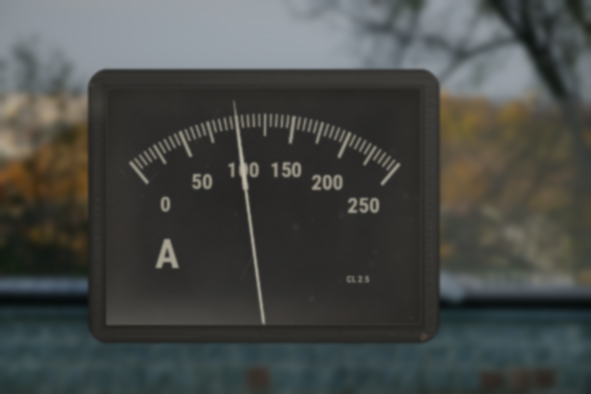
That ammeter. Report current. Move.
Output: 100 A
